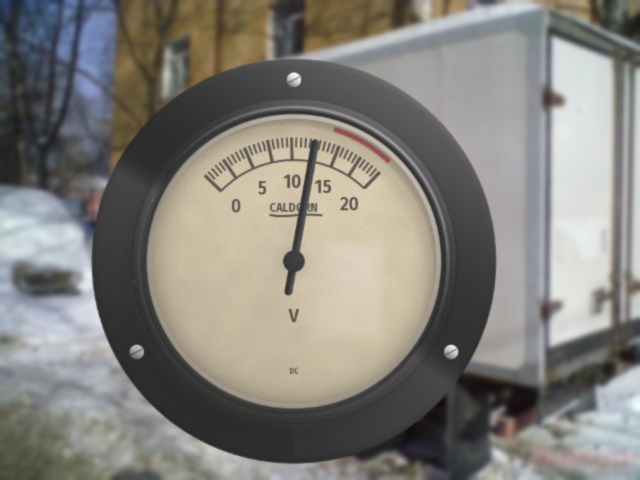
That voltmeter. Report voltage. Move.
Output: 12.5 V
